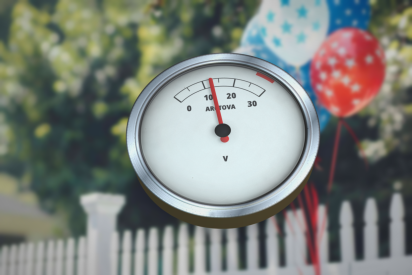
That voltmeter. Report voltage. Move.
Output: 12.5 V
